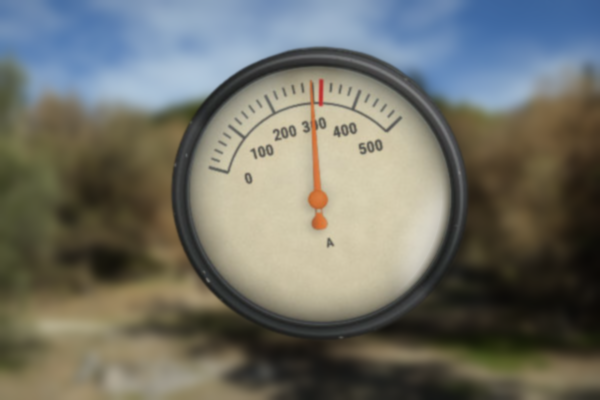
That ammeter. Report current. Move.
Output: 300 A
